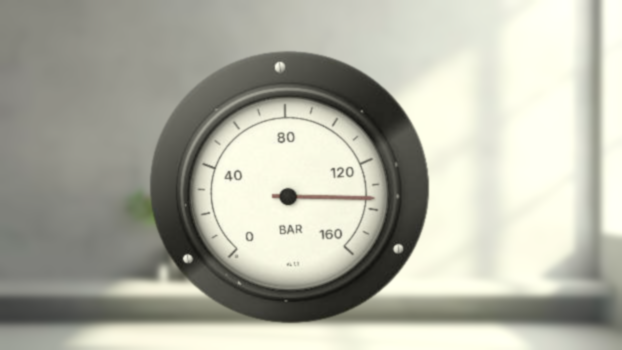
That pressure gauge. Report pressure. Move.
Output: 135 bar
